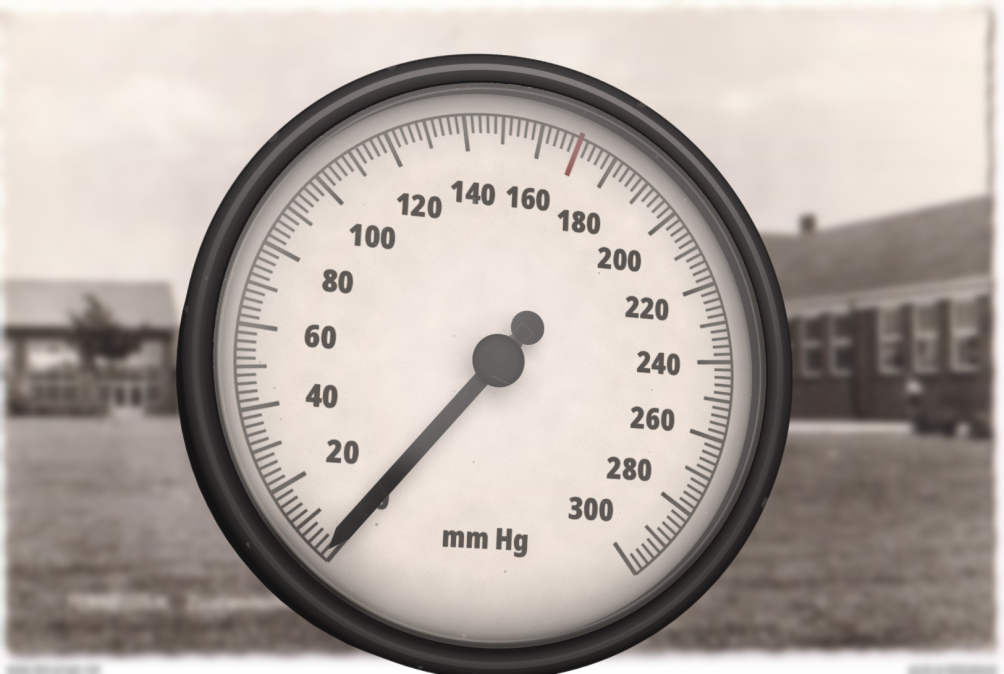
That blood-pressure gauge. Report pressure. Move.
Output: 2 mmHg
